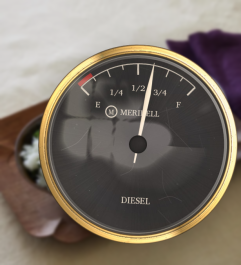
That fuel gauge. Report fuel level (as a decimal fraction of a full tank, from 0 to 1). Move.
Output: 0.625
